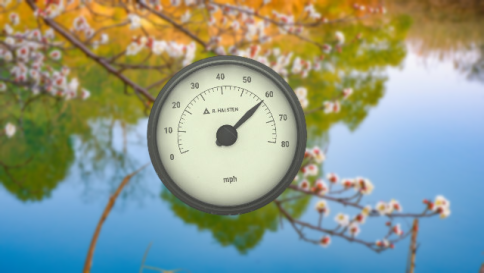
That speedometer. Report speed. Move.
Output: 60 mph
